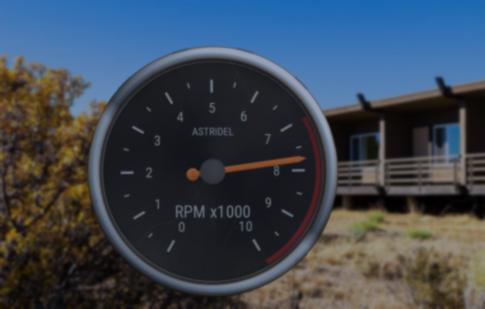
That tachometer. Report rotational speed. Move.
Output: 7750 rpm
